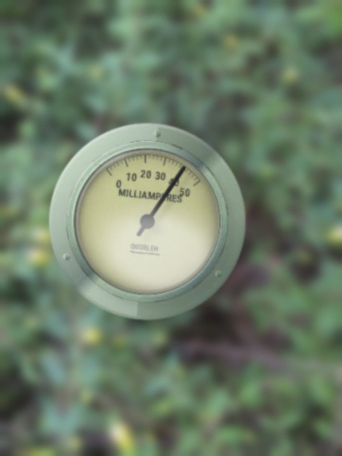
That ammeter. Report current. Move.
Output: 40 mA
